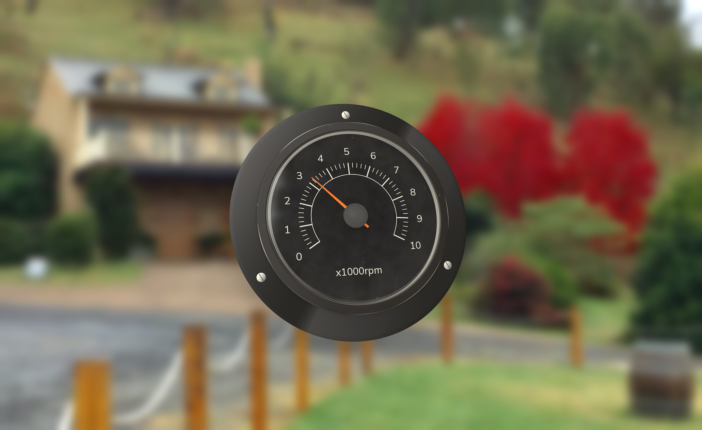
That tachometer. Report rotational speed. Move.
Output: 3200 rpm
